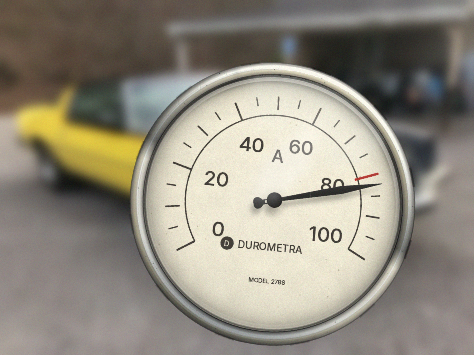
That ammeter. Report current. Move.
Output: 82.5 A
